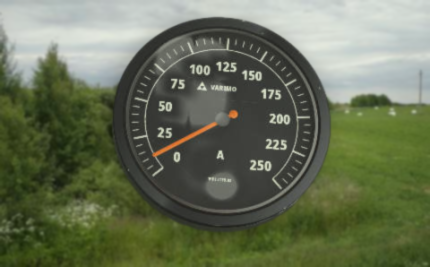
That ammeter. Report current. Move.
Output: 10 A
